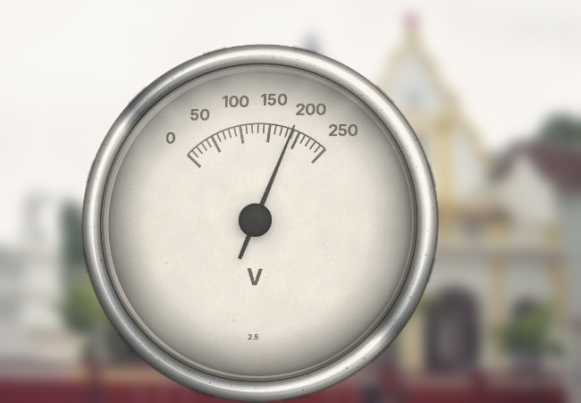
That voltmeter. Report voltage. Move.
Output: 190 V
